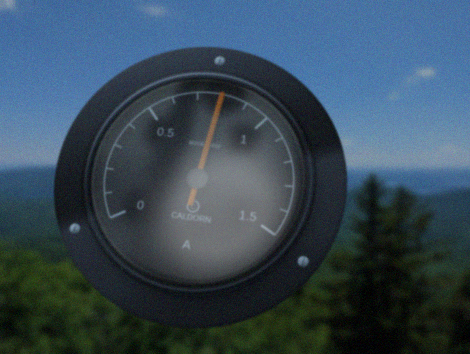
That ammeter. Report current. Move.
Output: 0.8 A
